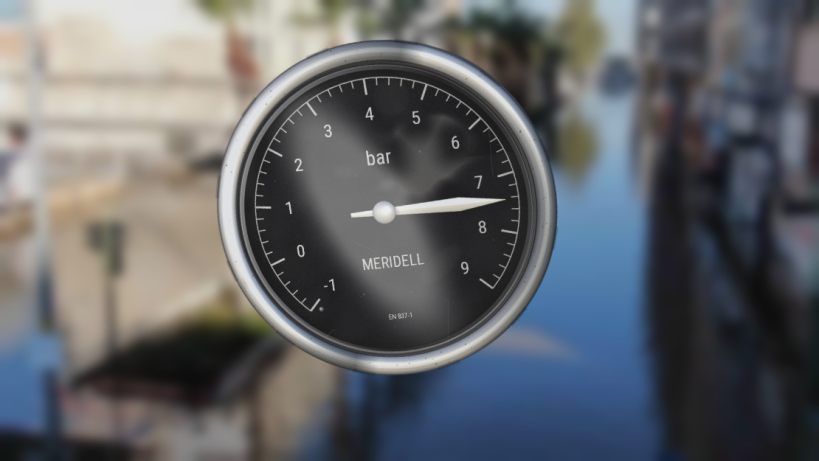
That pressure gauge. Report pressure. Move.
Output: 7.4 bar
